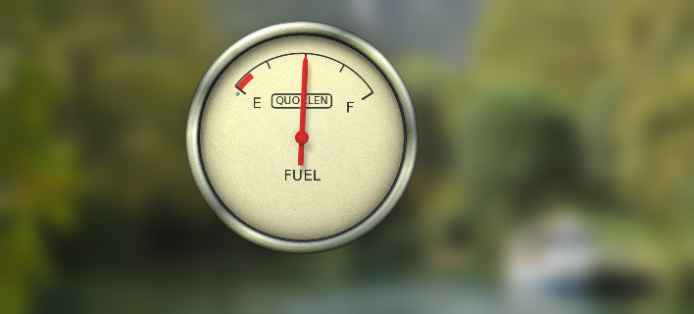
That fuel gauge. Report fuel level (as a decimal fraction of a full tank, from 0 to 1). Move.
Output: 0.5
